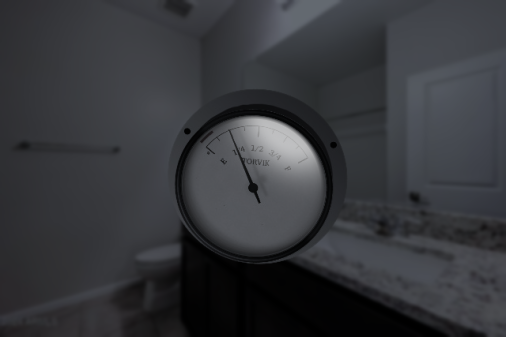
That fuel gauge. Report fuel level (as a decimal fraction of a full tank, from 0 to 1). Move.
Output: 0.25
